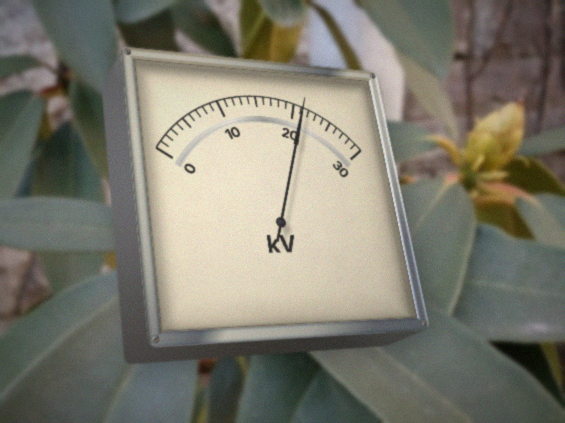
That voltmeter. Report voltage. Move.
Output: 21 kV
